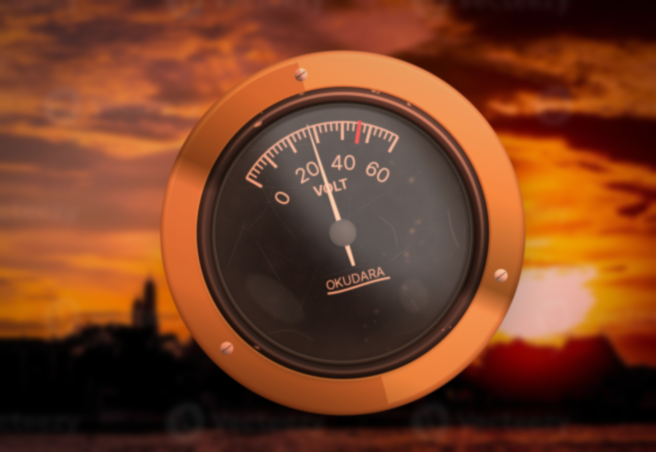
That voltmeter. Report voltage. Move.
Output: 28 V
